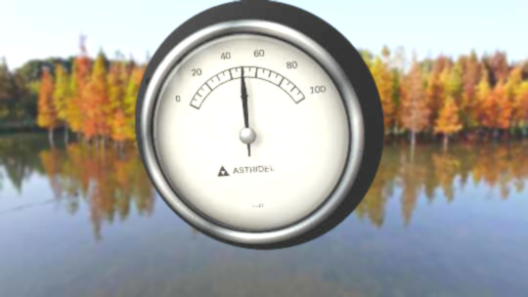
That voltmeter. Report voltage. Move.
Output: 50 V
